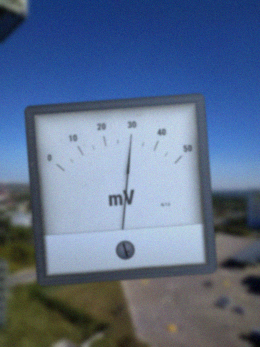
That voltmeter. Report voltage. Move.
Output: 30 mV
